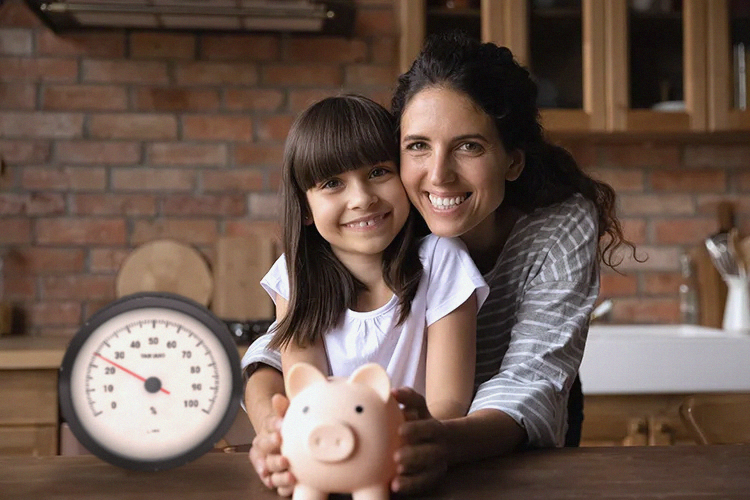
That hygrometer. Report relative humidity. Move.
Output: 25 %
